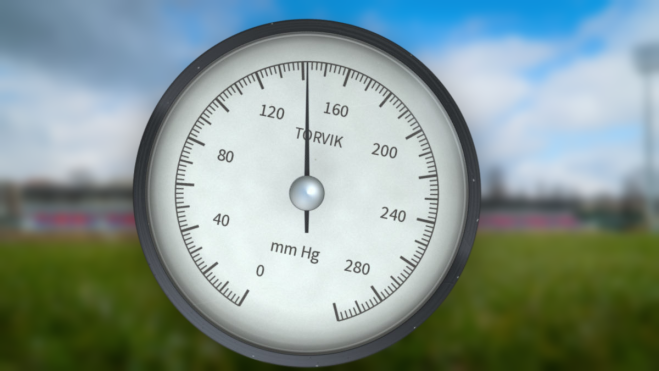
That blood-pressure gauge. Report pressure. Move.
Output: 142 mmHg
